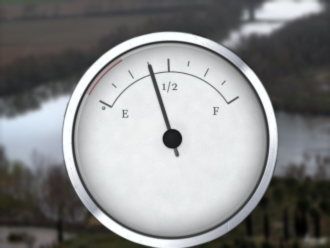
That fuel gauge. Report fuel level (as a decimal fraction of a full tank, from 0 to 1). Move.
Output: 0.375
